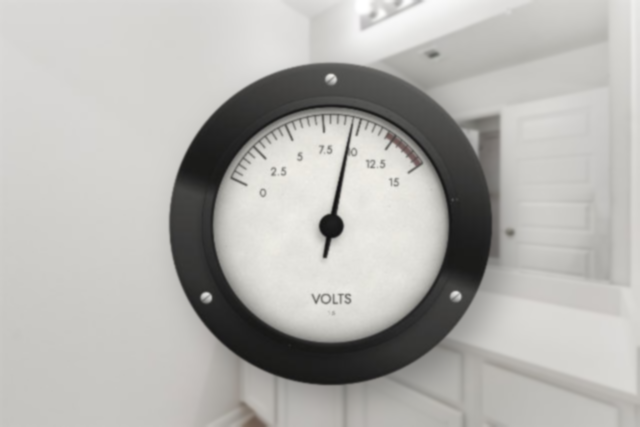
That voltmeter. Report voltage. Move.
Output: 9.5 V
